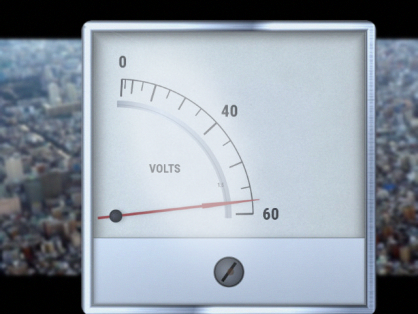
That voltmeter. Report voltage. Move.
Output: 57.5 V
